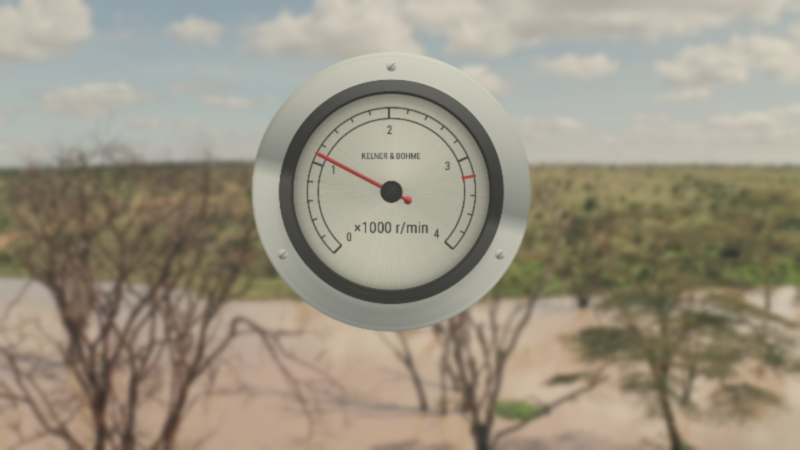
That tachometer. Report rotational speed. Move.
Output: 1100 rpm
